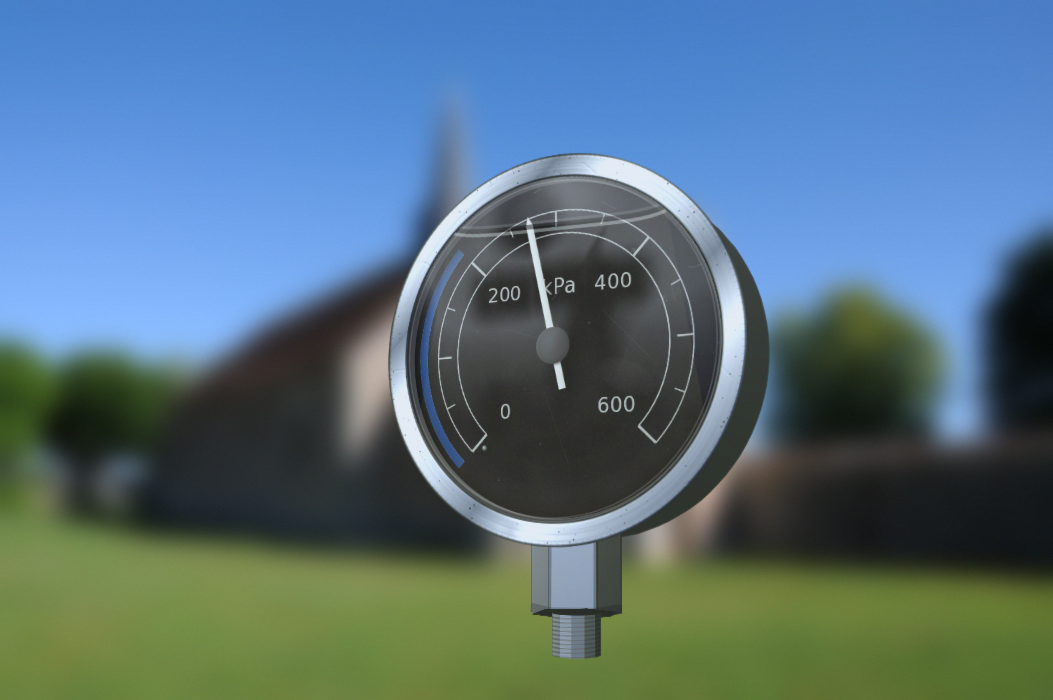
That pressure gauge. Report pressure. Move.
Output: 275 kPa
